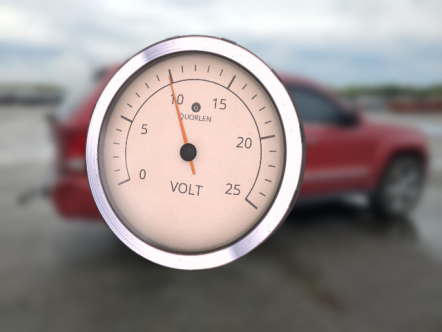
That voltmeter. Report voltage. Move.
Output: 10 V
